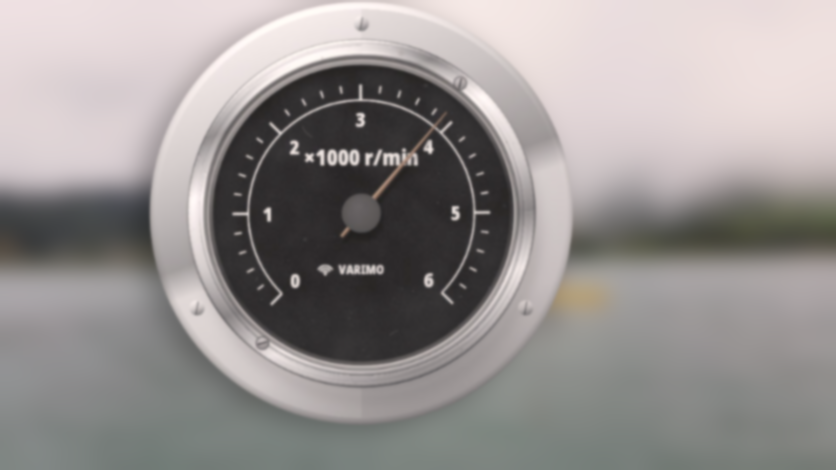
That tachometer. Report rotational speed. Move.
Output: 3900 rpm
